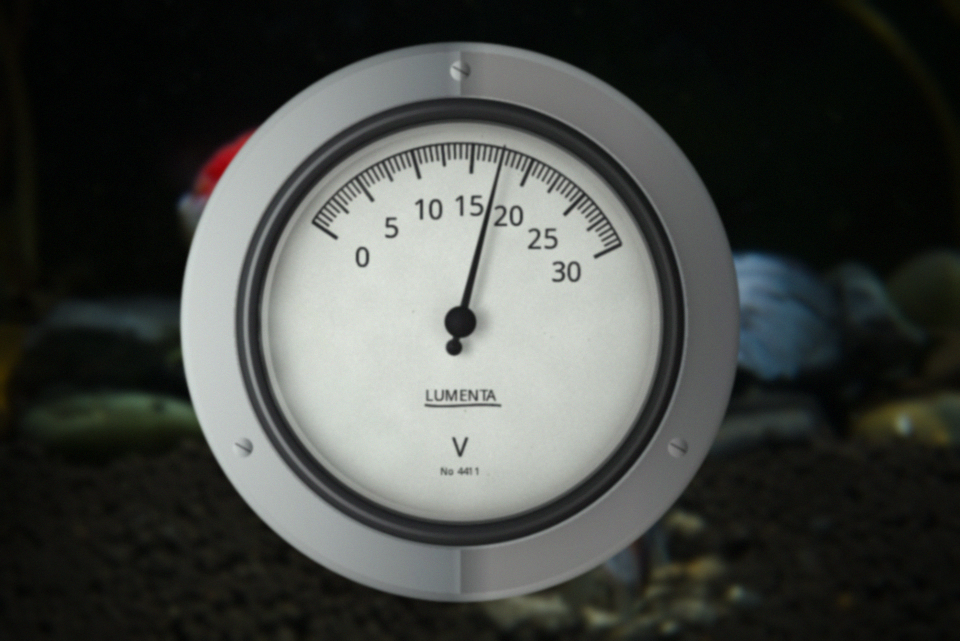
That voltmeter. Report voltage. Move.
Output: 17.5 V
